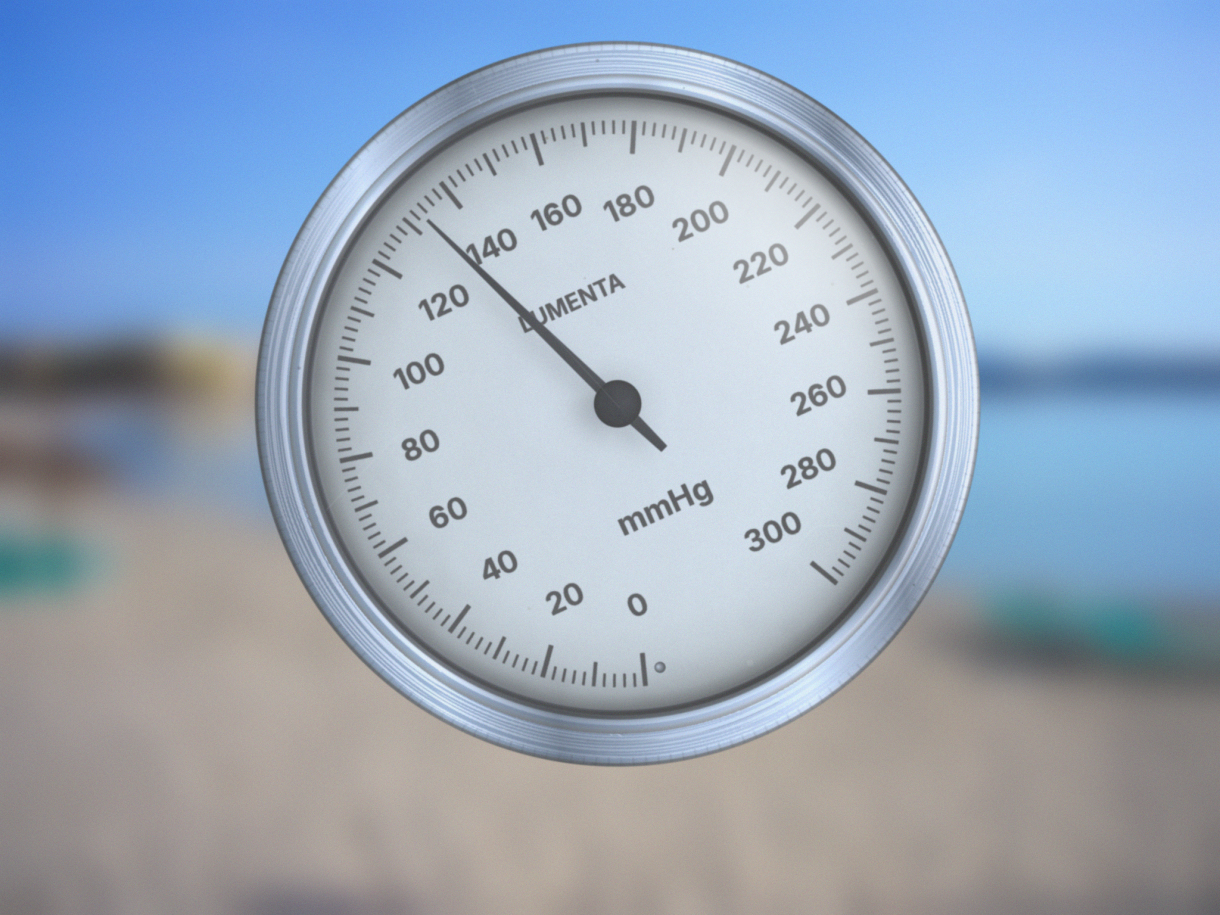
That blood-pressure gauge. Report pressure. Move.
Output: 133 mmHg
